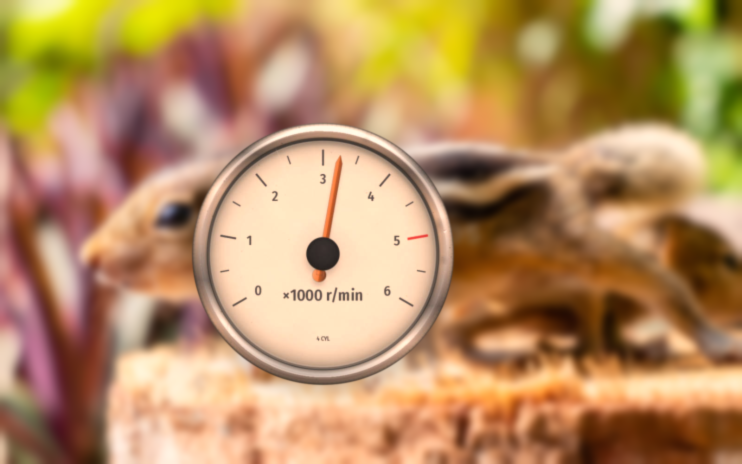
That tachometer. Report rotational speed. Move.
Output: 3250 rpm
